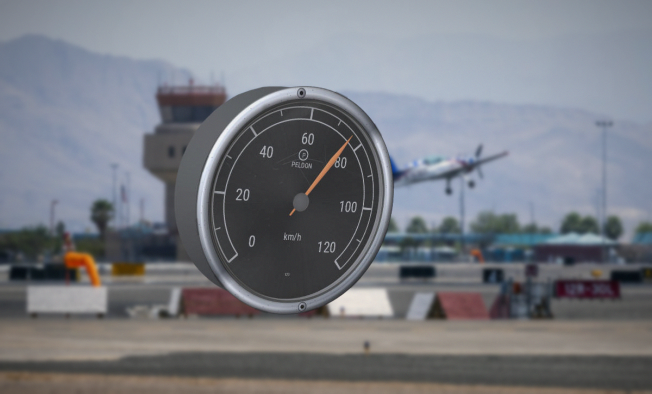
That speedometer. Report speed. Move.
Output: 75 km/h
